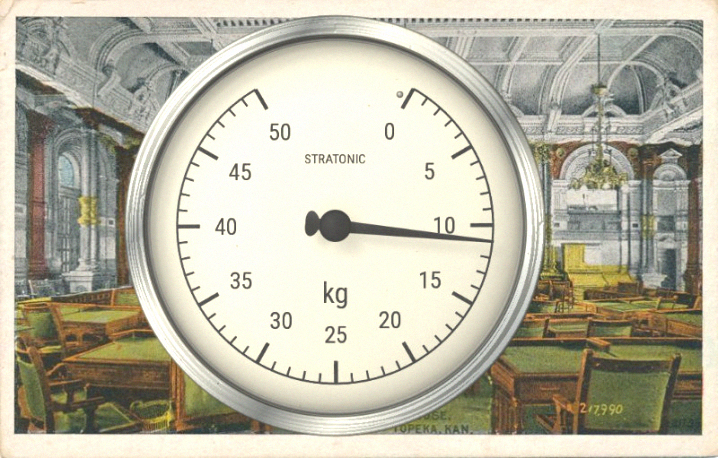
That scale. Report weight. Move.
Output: 11 kg
